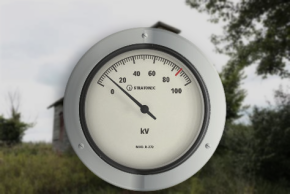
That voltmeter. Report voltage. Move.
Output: 10 kV
